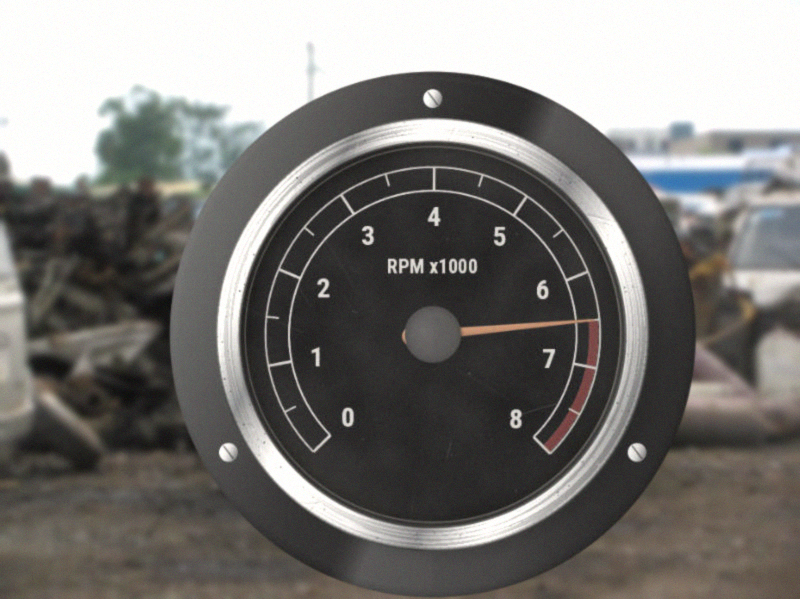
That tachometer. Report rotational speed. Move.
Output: 6500 rpm
